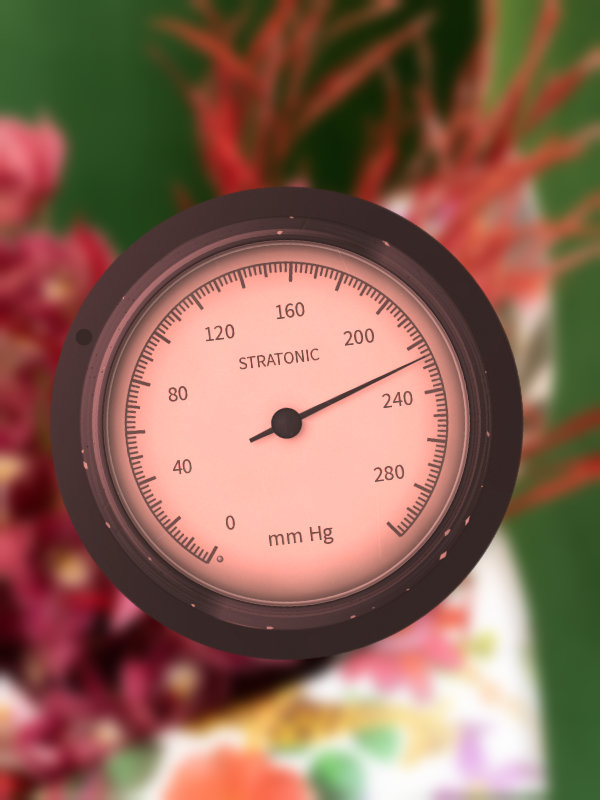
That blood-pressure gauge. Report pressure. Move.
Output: 226 mmHg
